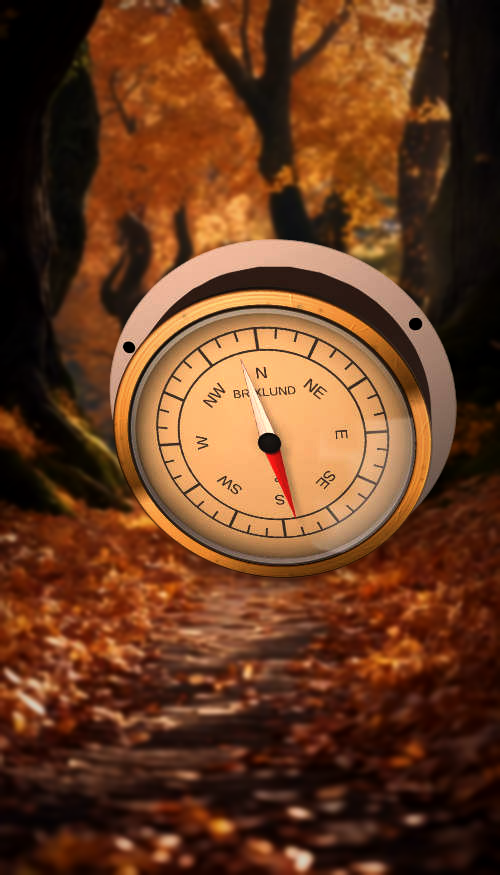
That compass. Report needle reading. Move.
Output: 170 °
